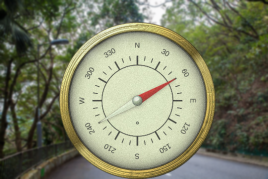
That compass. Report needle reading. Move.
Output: 60 °
